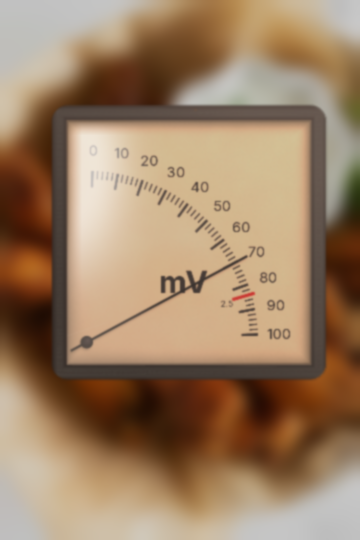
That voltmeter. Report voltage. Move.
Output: 70 mV
